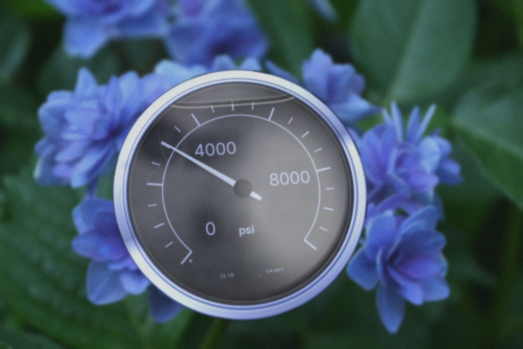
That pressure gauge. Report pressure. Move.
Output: 3000 psi
